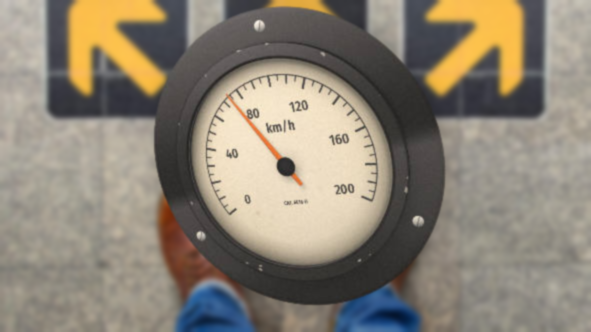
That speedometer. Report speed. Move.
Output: 75 km/h
